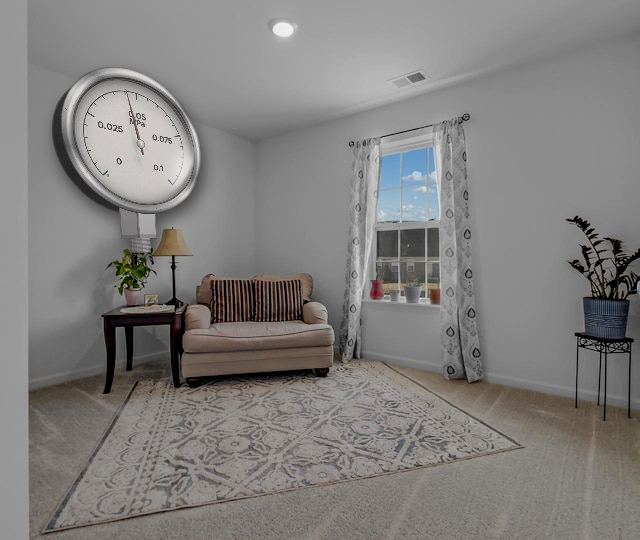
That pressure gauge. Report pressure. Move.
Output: 0.045 MPa
